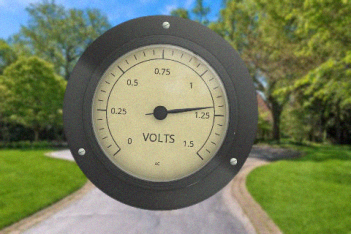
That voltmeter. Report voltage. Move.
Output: 1.2 V
